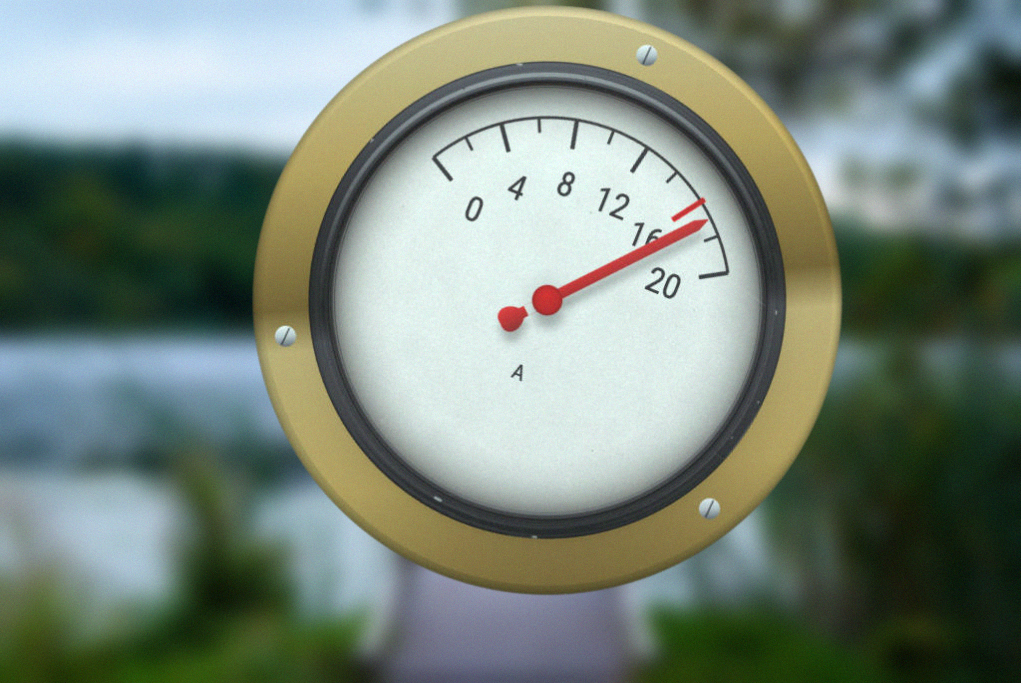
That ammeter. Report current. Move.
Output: 17 A
